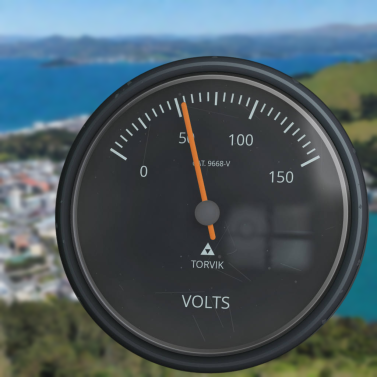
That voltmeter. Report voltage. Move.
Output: 55 V
